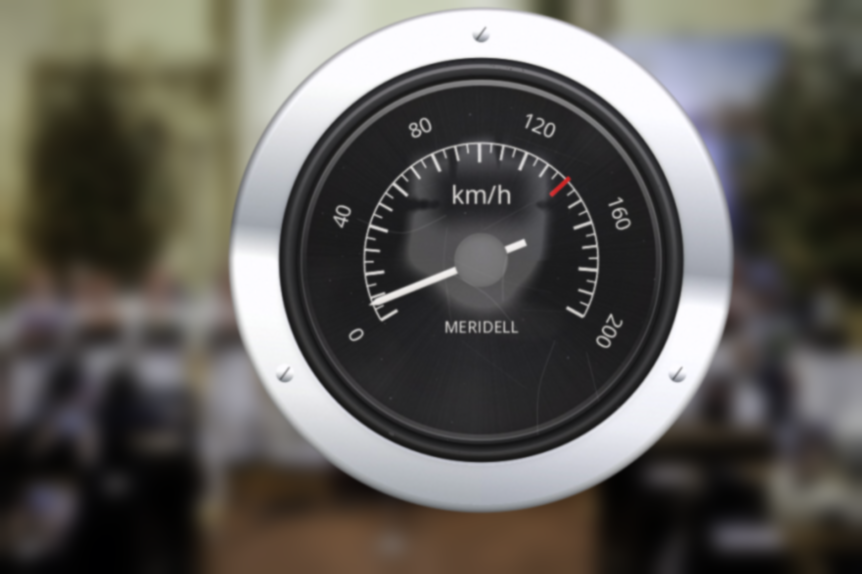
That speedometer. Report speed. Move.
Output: 7.5 km/h
